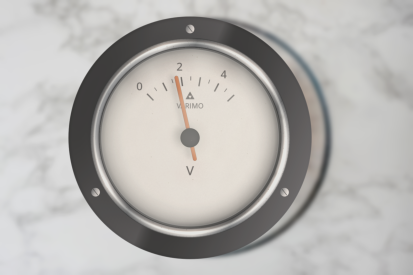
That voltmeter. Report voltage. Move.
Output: 1.75 V
